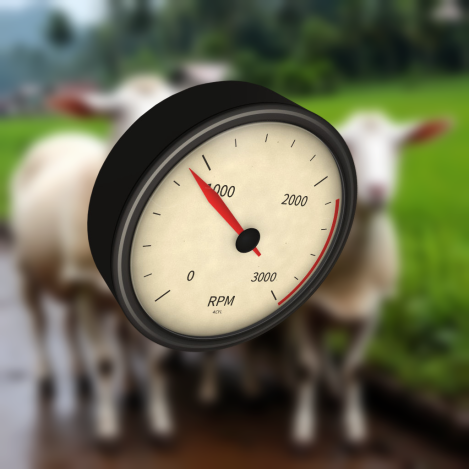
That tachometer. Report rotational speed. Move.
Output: 900 rpm
